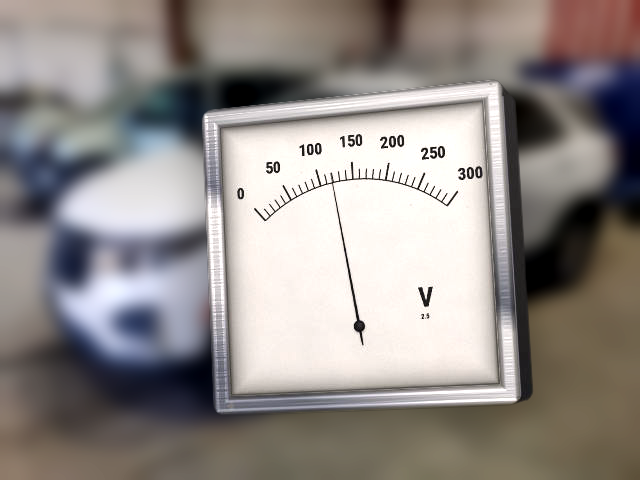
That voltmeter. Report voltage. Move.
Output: 120 V
